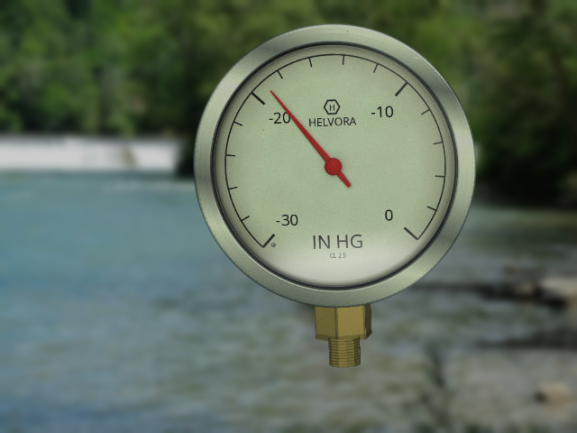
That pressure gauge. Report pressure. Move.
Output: -19 inHg
